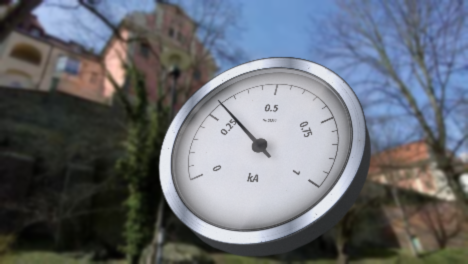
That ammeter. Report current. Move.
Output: 0.3 kA
